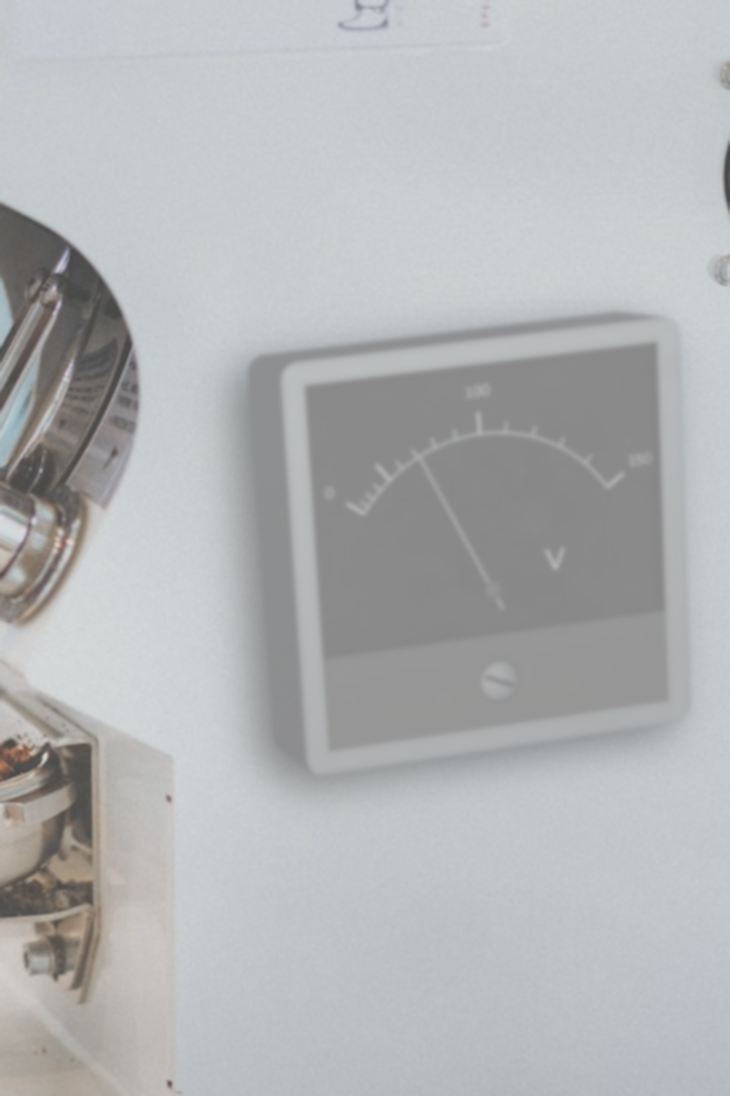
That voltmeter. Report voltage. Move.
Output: 70 V
